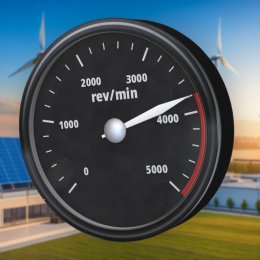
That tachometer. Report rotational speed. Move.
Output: 3800 rpm
